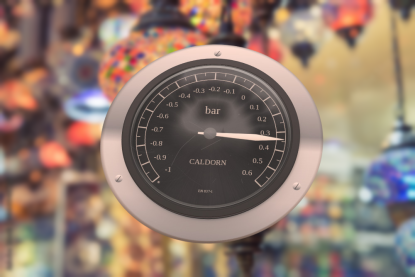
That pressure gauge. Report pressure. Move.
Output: 0.35 bar
